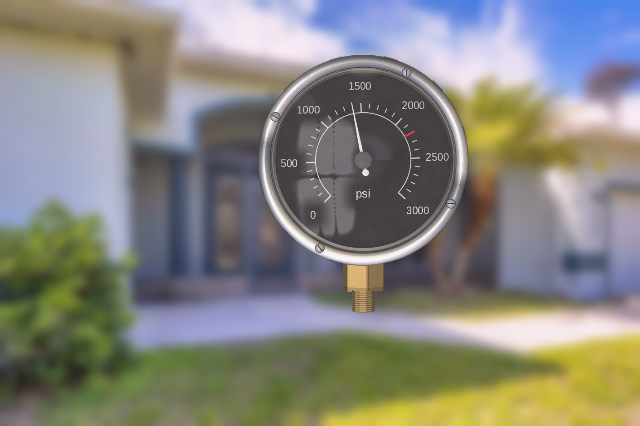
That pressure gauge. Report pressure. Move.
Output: 1400 psi
